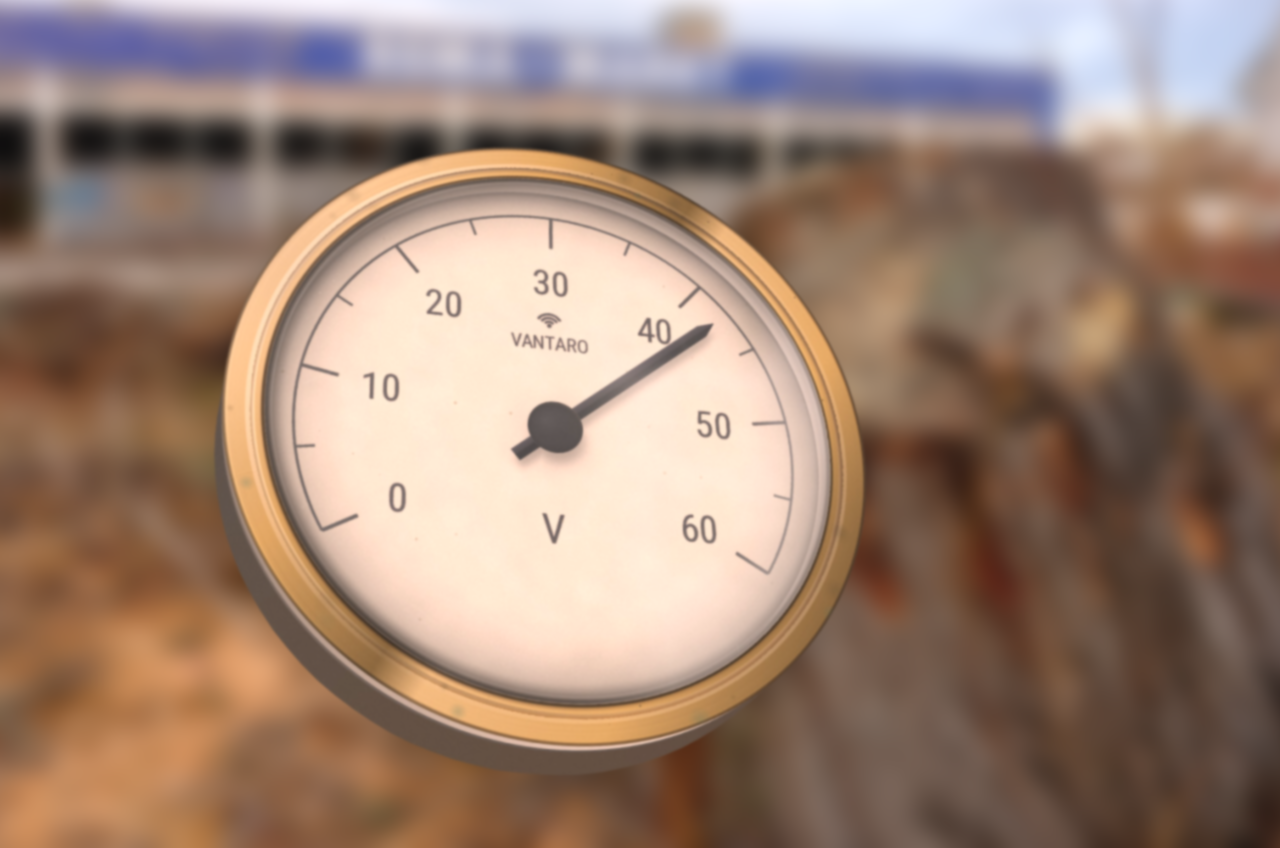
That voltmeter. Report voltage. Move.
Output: 42.5 V
